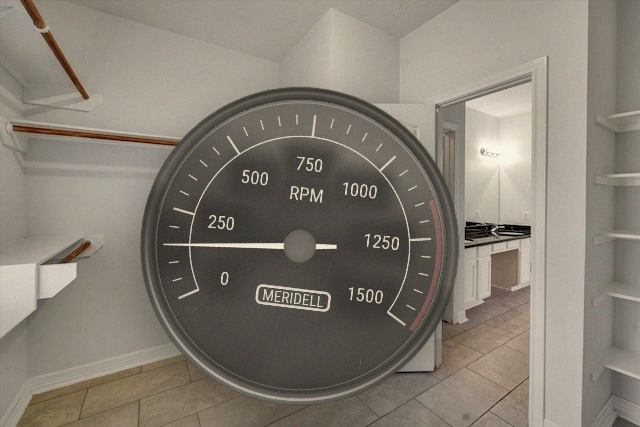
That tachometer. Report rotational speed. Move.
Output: 150 rpm
